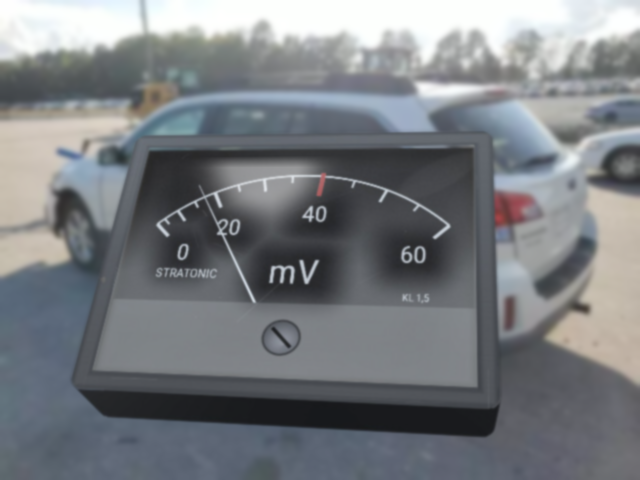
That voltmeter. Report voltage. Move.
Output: 17.5 mV
